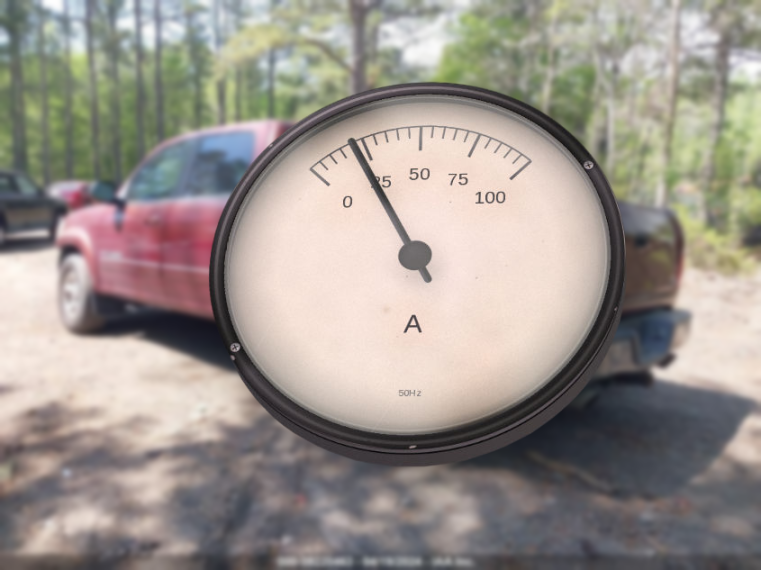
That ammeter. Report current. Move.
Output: 20 A
